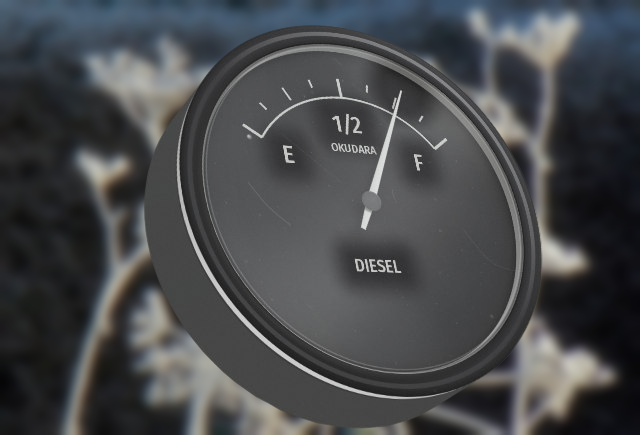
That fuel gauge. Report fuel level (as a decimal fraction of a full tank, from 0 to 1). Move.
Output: 0.75
